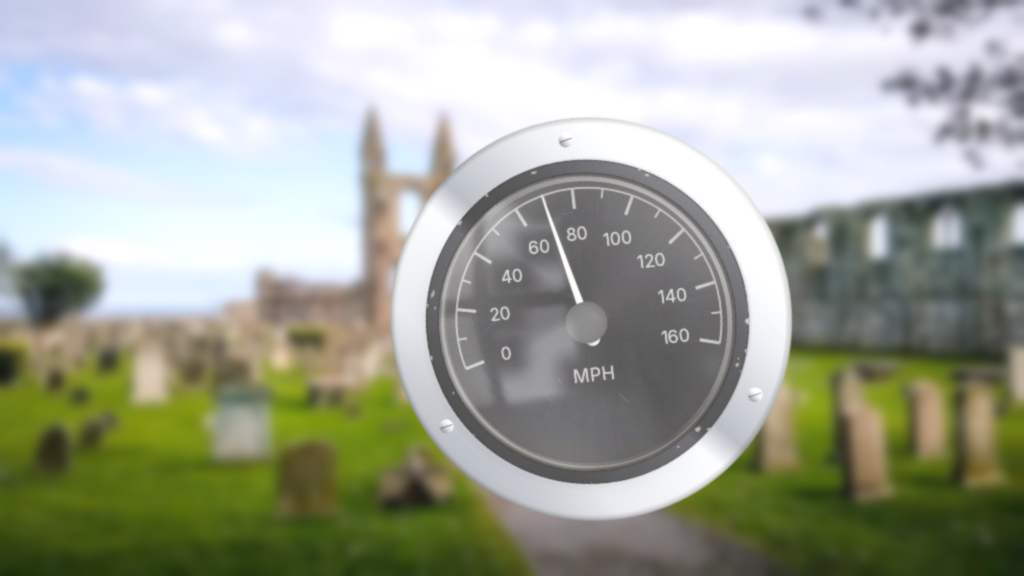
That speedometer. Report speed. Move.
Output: 70 mph
